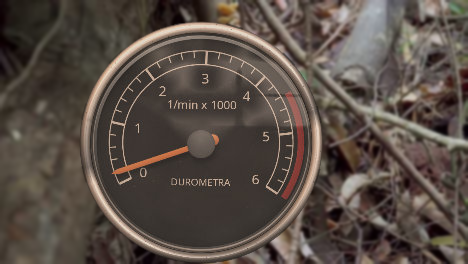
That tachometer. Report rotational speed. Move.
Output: 200 rpm
